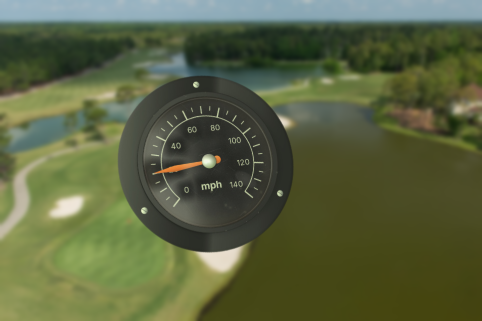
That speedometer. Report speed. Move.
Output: 20 mph
